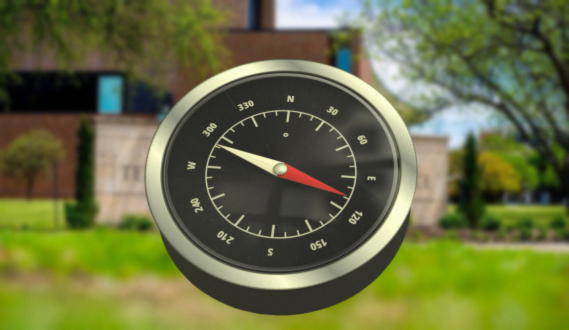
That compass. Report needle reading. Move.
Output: 110 °
